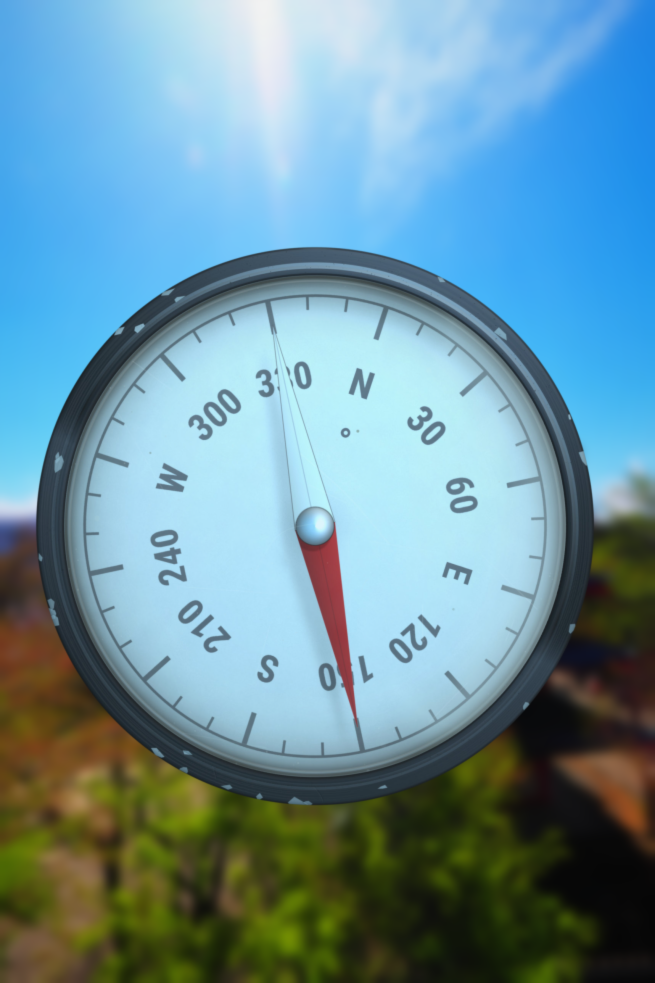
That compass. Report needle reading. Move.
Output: 150 °
